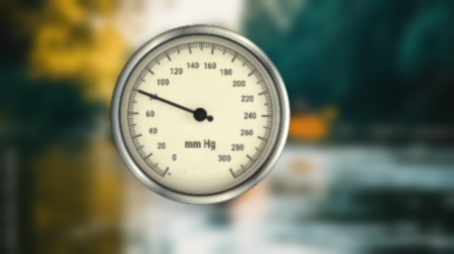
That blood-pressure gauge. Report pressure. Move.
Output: 80 mmHg
